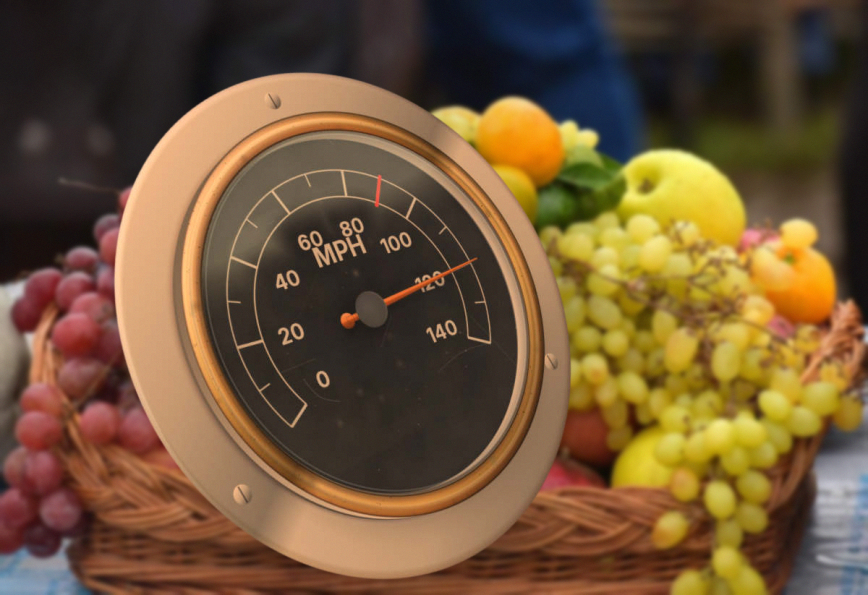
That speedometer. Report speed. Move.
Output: 120 mph
